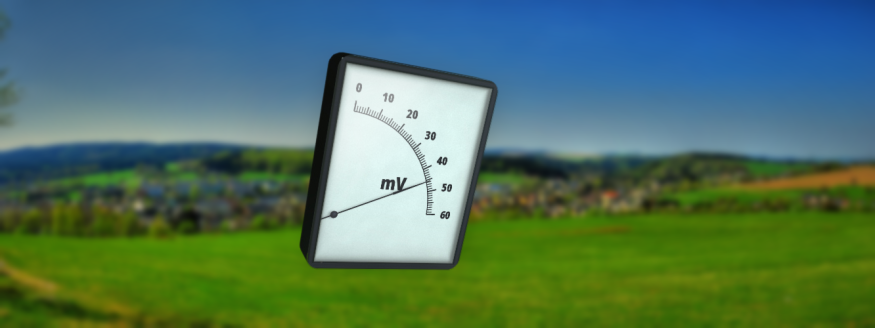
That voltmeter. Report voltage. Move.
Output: 45 mV
